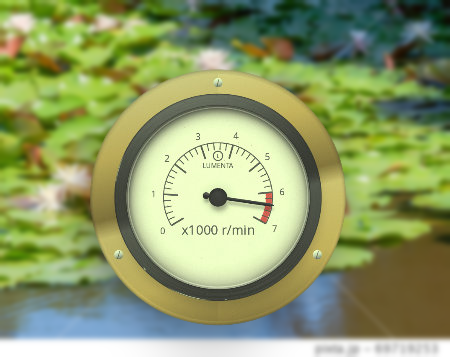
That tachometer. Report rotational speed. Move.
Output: 6400 rpm
